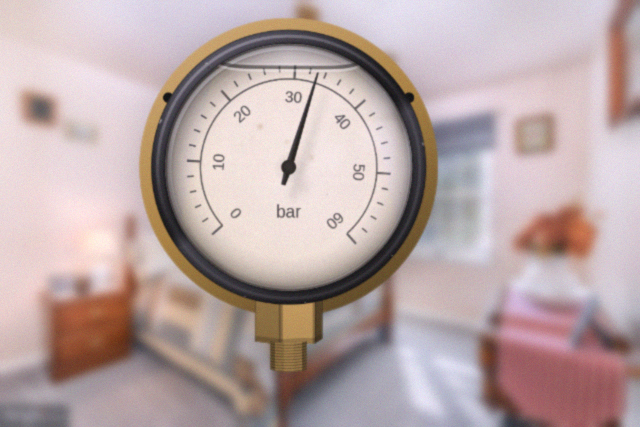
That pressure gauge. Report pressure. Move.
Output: 33 bar
